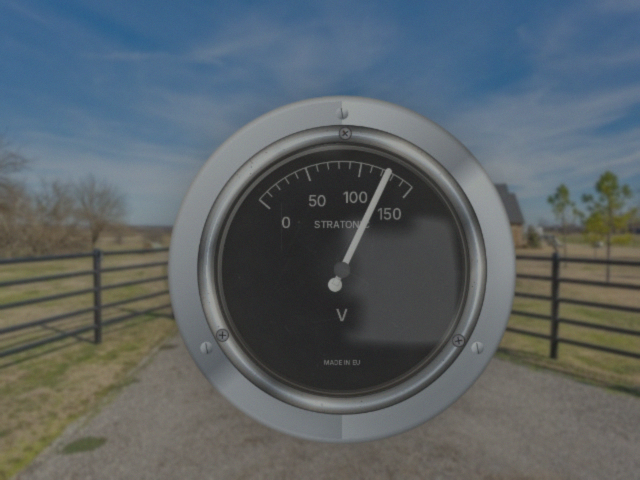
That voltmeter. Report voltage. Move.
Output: 125 V
